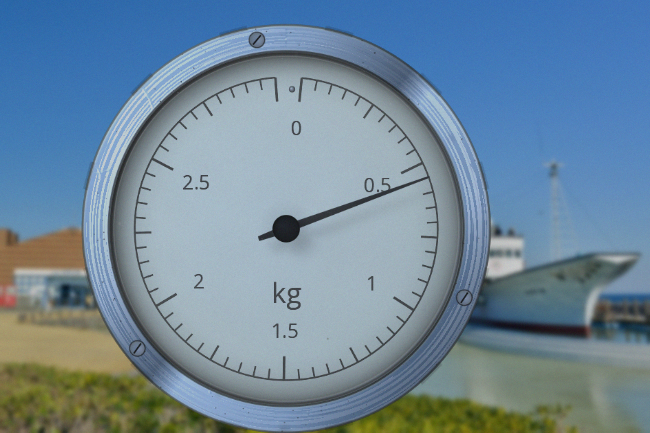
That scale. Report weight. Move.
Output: 0.55 kg
